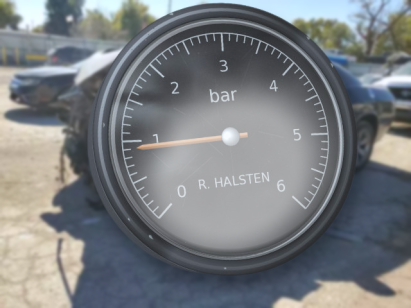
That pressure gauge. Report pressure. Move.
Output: 0.9 bar
